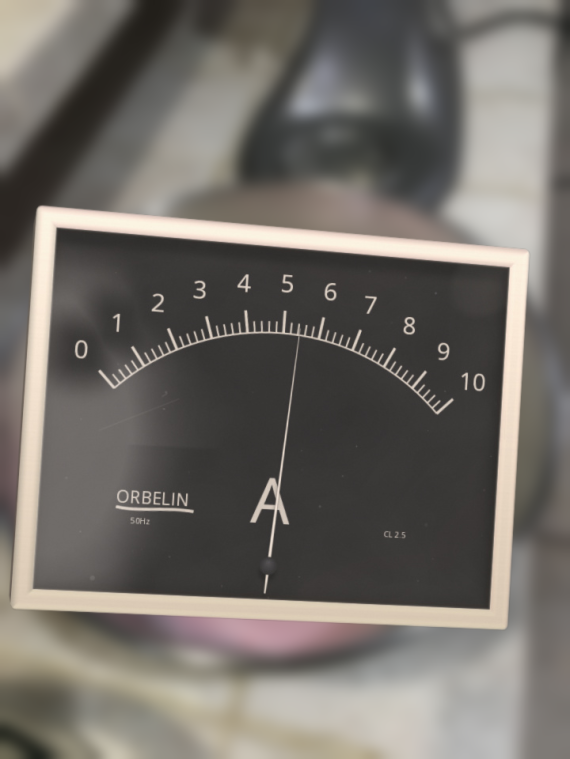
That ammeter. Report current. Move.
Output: 5.4 A
